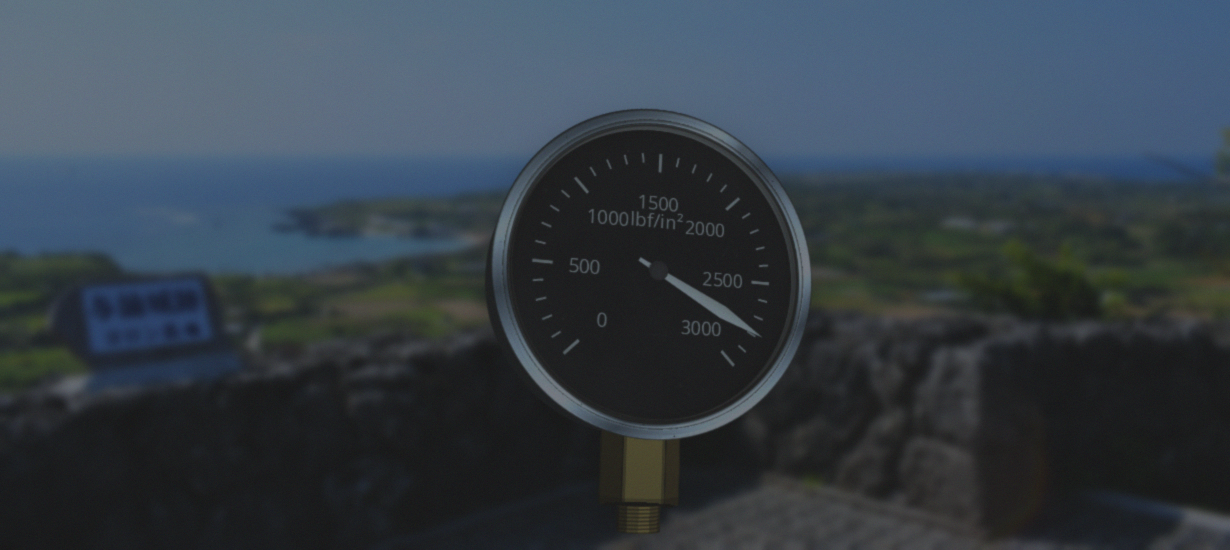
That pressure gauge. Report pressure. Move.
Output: 2800 psi
